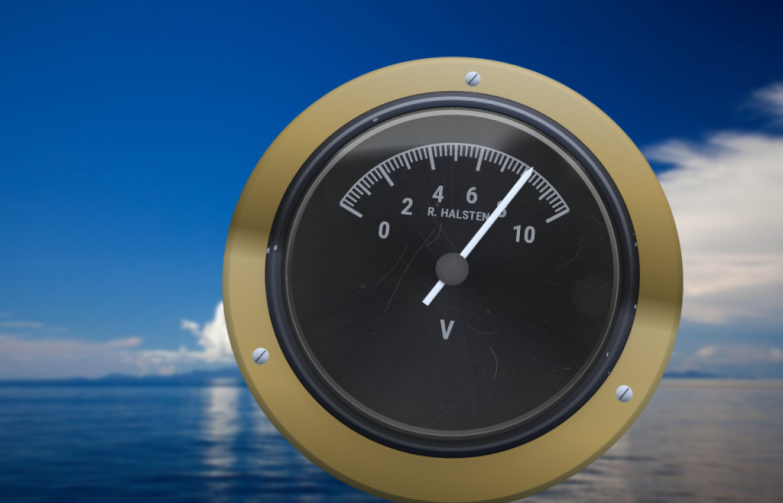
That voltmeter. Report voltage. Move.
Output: 8 V
